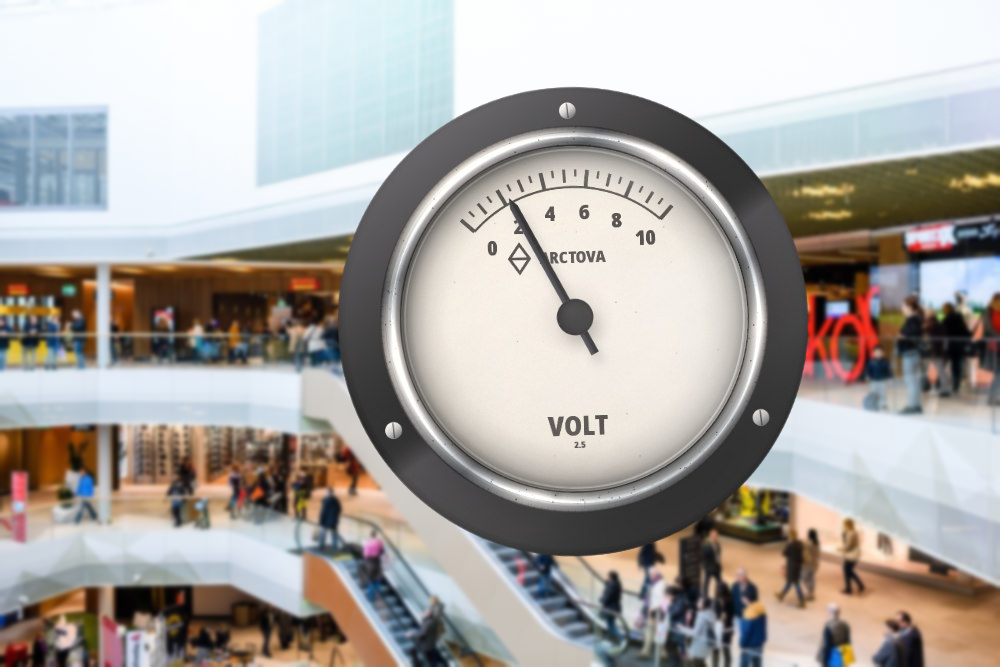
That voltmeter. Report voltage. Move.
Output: 2.25 V
